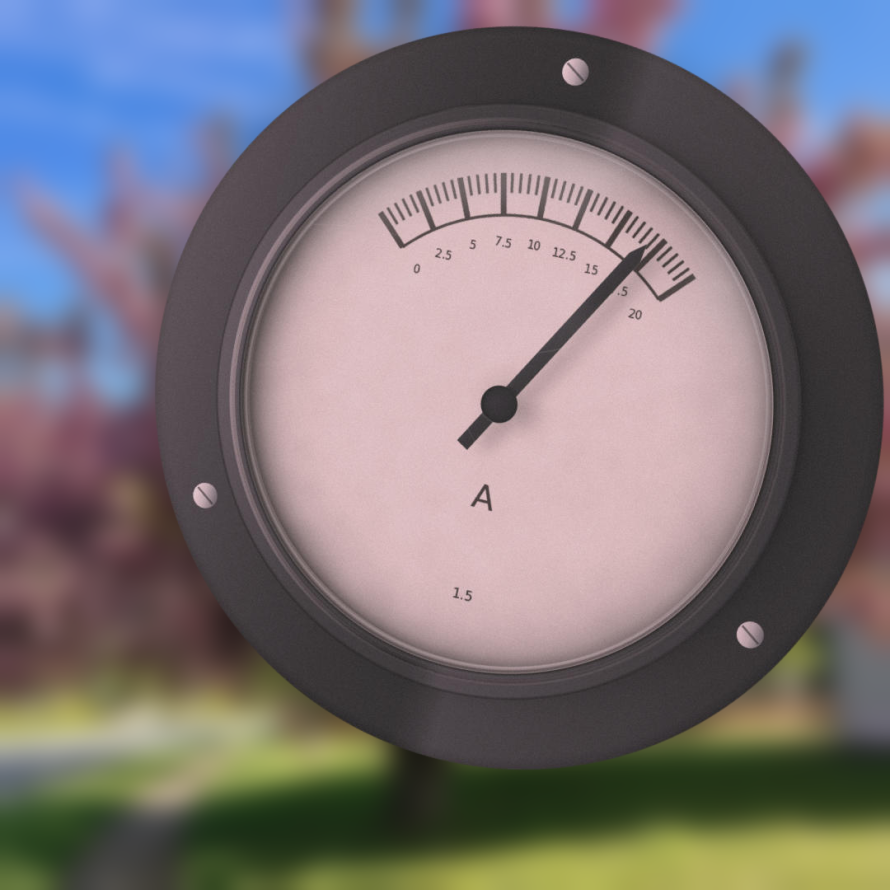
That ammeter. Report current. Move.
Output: 17 A
